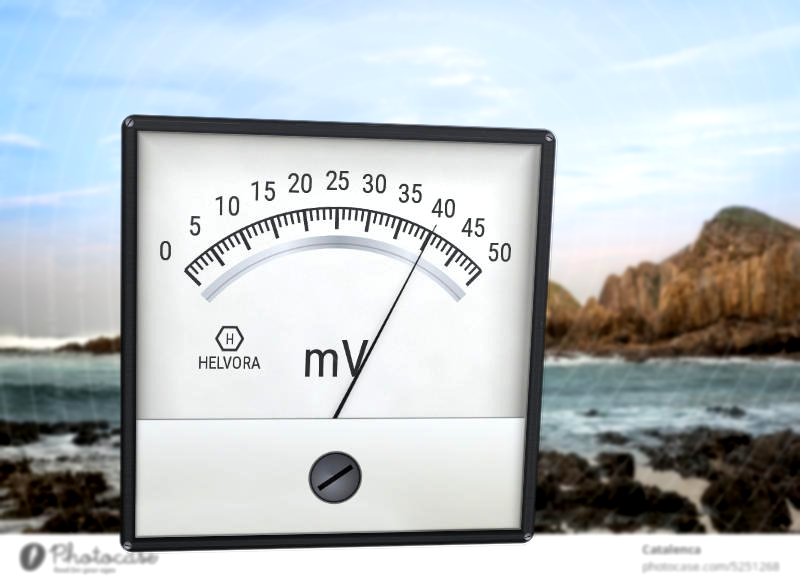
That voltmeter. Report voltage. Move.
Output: 40 mV
